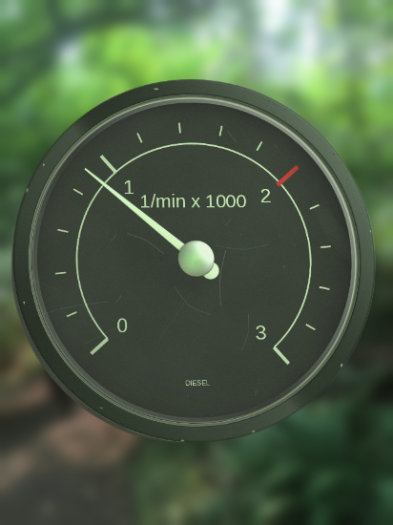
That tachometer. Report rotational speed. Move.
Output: 900 rpm
